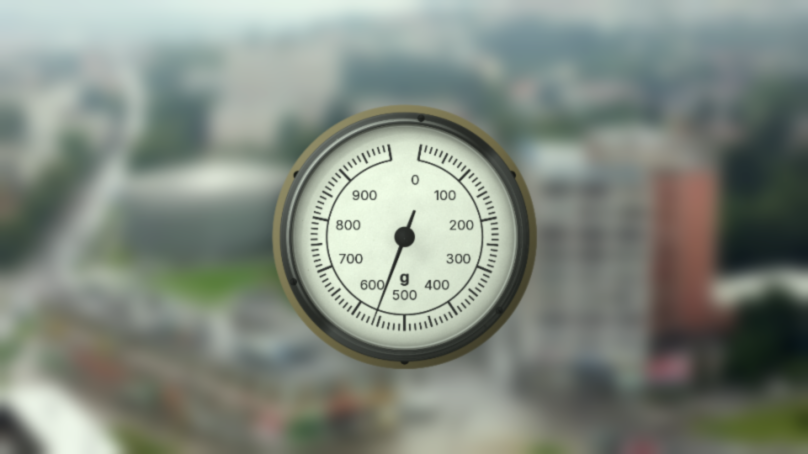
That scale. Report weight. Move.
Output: 560 g
